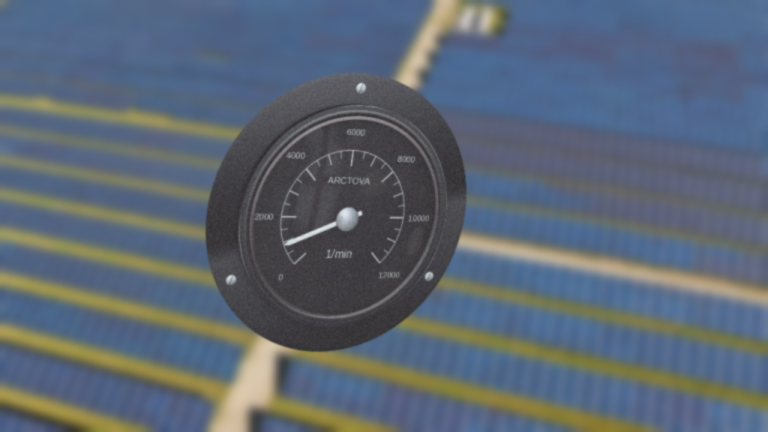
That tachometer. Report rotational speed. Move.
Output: 1000 rpm
